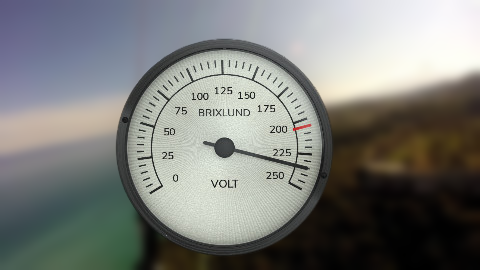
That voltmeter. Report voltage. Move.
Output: 235 V
